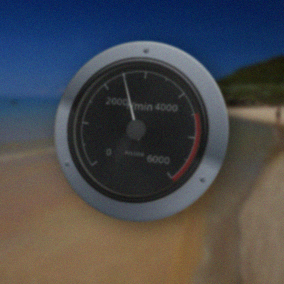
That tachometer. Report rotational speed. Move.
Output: 2500 rpm
